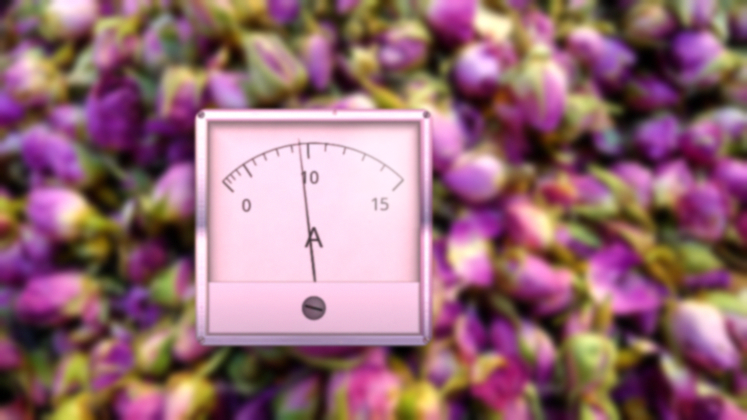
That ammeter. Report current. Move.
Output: 9.5 A
